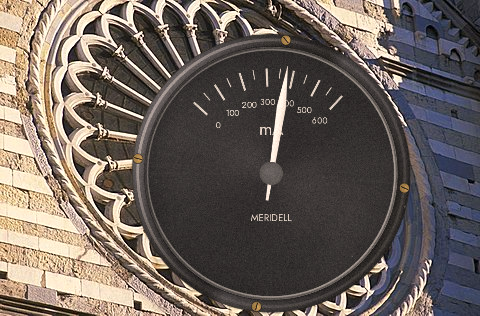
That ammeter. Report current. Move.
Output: 375 mA
